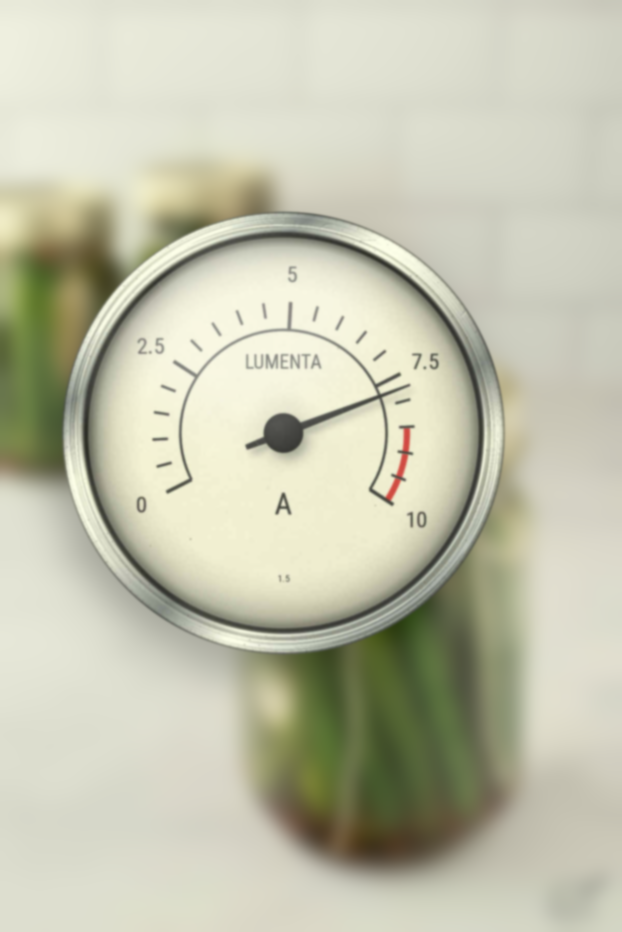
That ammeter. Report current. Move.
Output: 7.75 A
